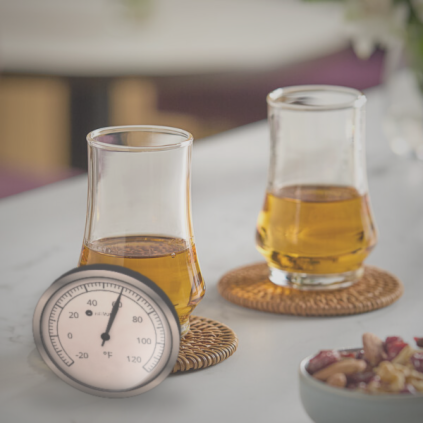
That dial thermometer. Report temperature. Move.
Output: 60 °F
